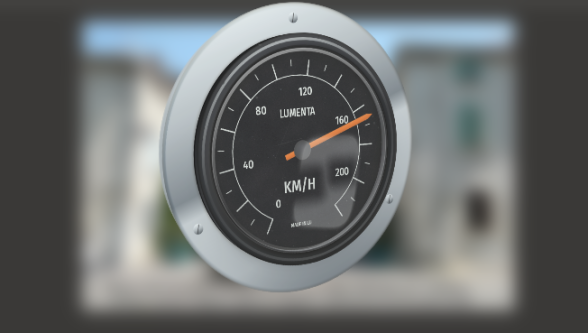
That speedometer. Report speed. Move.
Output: 165 km/h
